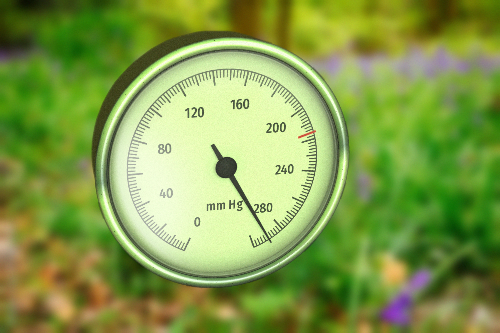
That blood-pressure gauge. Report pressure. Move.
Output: 290 mmHg
